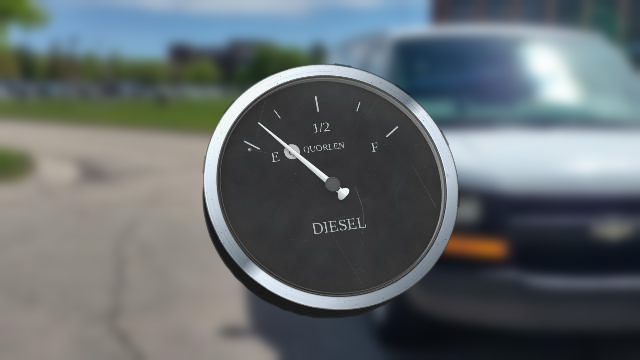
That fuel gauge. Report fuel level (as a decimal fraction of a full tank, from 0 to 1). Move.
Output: 0.125
